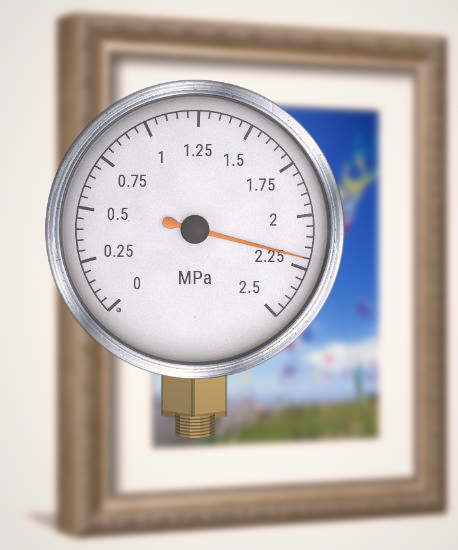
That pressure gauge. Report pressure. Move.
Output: 2.2 MPa
